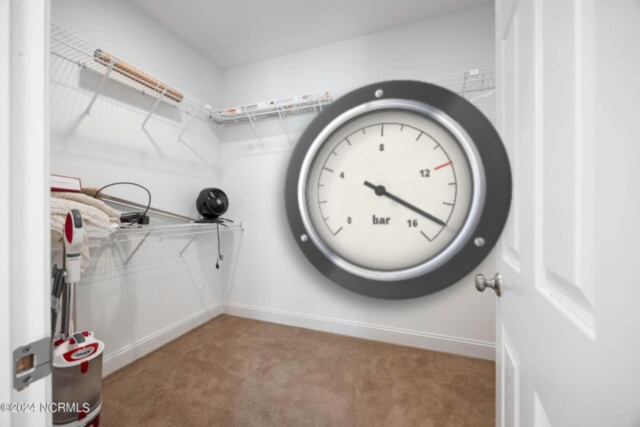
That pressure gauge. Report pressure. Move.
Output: 15 bar
